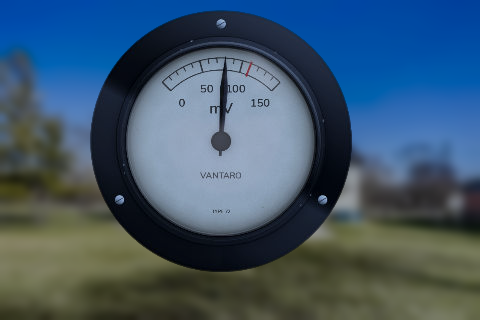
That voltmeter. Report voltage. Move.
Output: 80 mV
